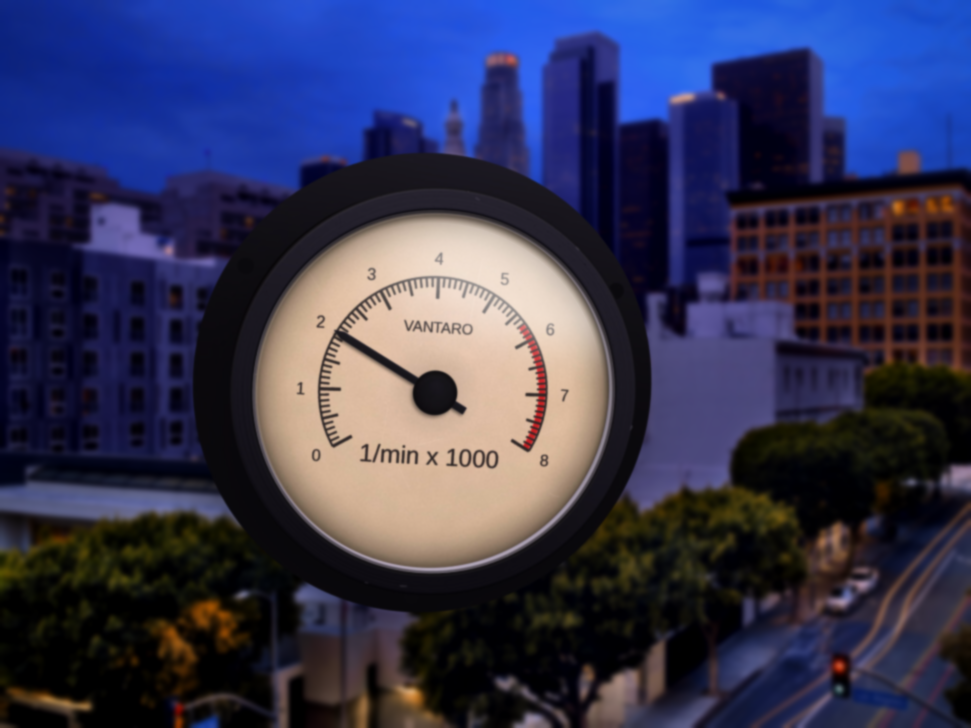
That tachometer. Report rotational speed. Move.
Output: 2000 rpm
